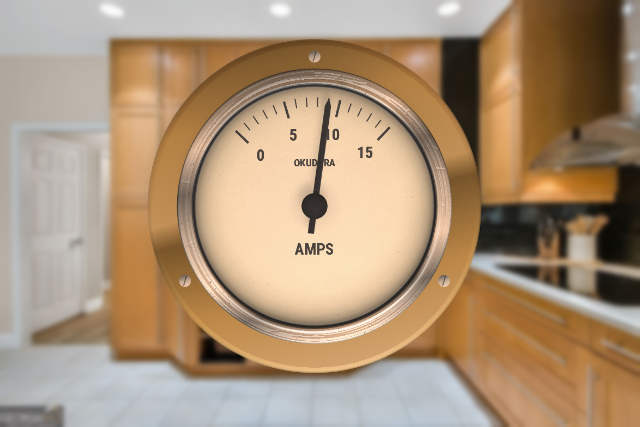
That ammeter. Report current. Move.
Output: 9 A
